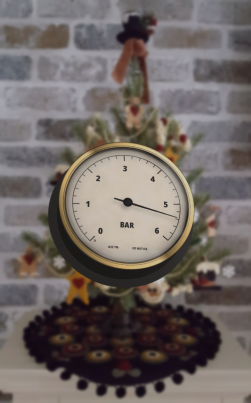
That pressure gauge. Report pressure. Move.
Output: 5.4 bar
